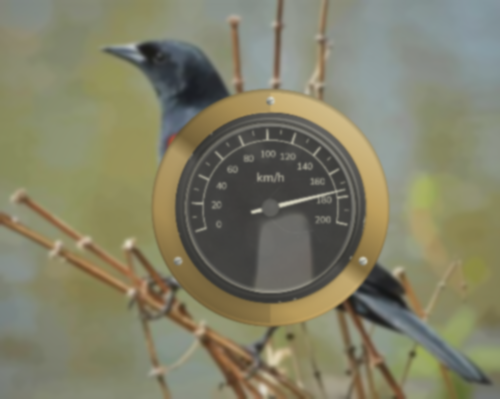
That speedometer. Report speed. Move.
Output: 175 km/h
